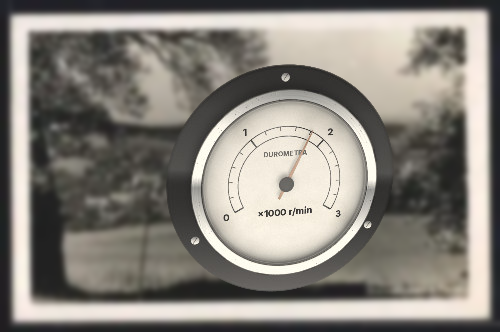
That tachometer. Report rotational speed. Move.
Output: 1800 rpm
